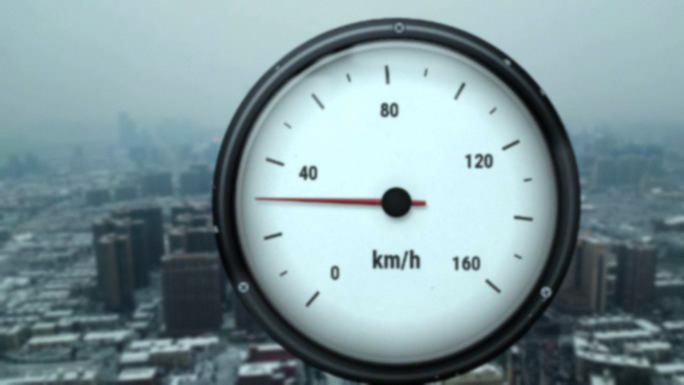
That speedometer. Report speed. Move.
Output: 30 km/h
